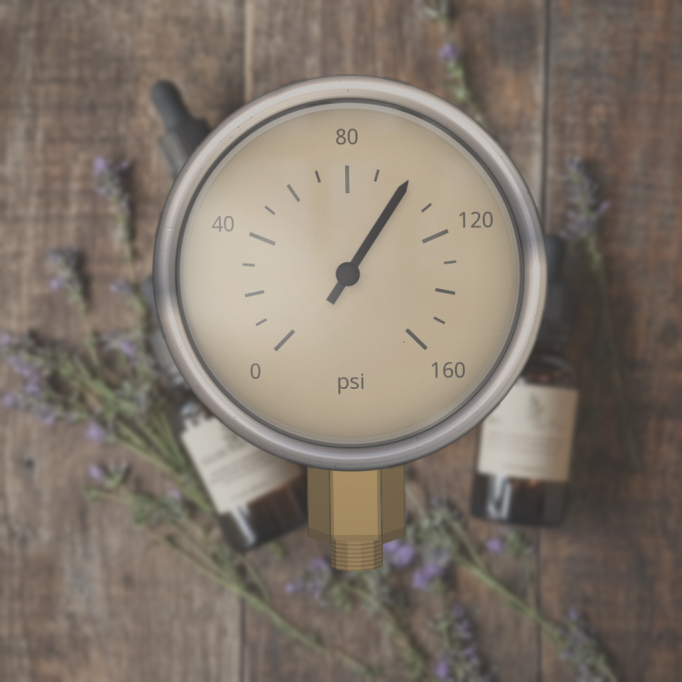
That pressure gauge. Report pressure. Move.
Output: 100 psi
